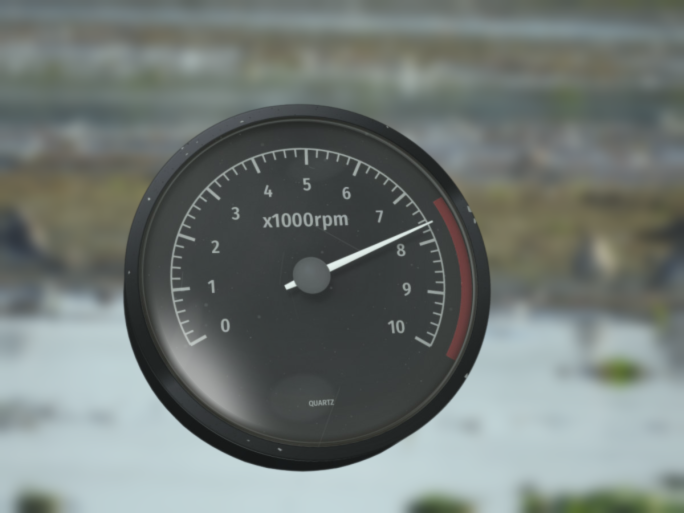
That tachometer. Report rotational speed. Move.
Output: 7700 rpm
